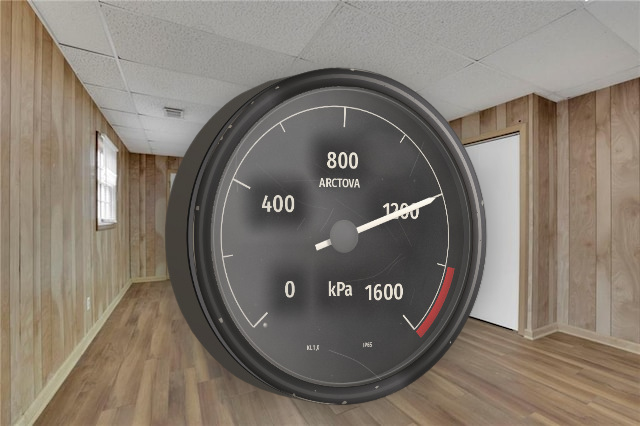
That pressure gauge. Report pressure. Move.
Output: 1200 kPa
